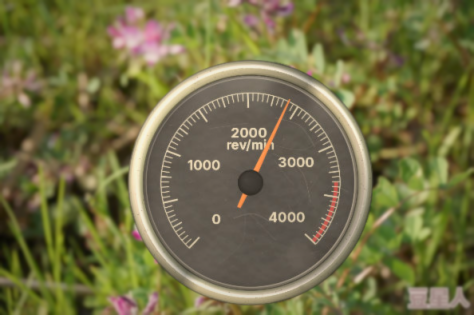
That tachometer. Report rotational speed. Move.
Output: 2400 rpm
